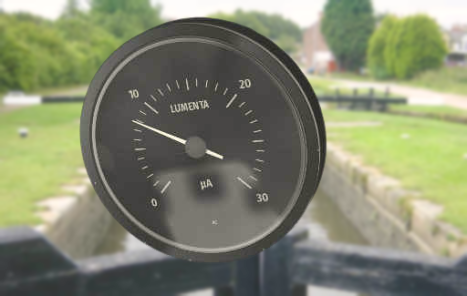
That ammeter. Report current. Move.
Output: 8 µA
